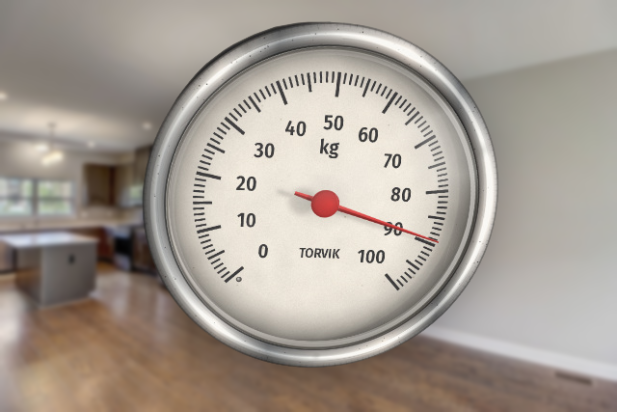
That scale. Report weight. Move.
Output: 89 kg
